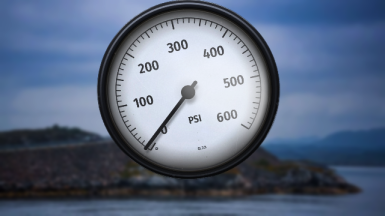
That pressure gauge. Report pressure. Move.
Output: 10 psi
